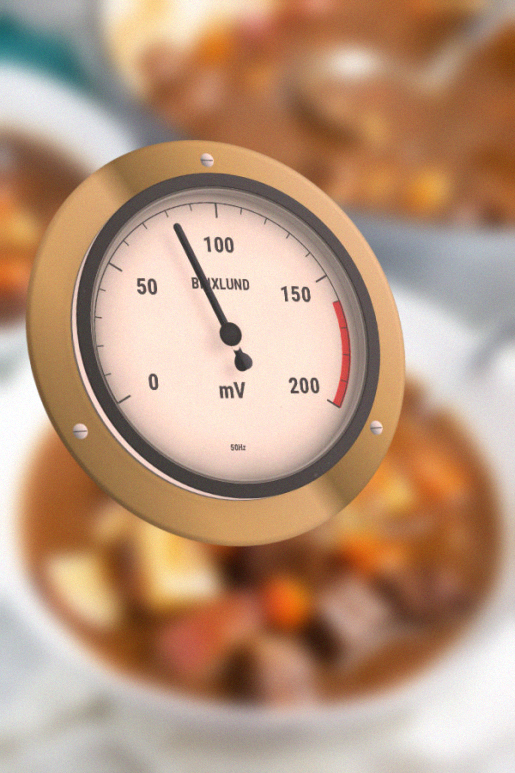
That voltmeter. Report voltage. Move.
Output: 80 mV
